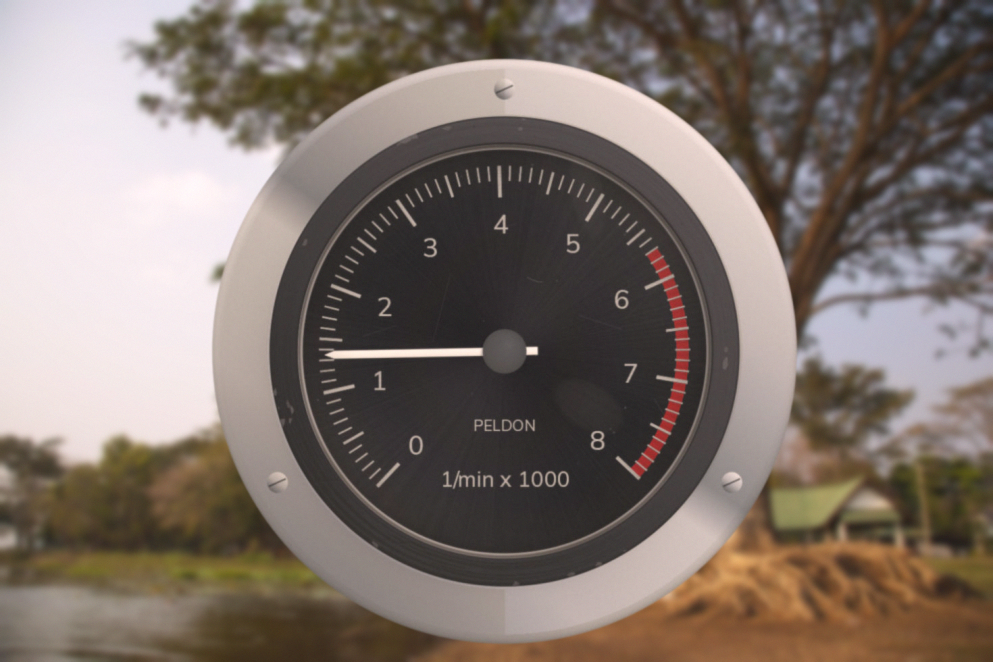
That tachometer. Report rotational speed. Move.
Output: 1350 rpm
